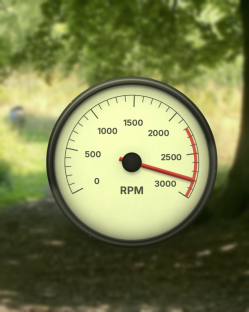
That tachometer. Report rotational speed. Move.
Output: 2800 rpm
